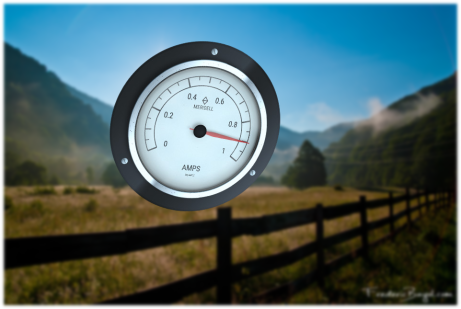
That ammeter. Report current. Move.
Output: 0.9 A
